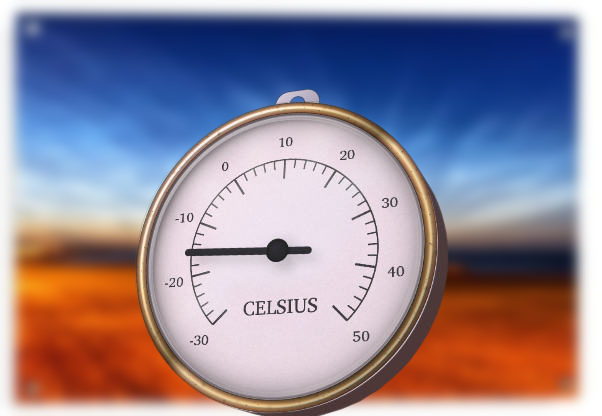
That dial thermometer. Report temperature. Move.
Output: -16 °C
